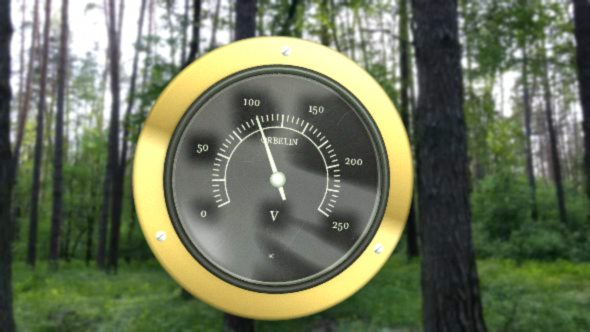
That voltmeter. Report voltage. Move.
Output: 100 V
